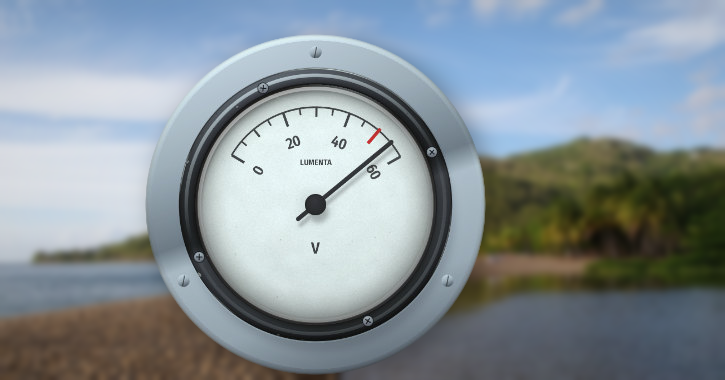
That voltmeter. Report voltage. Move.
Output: 55 V
